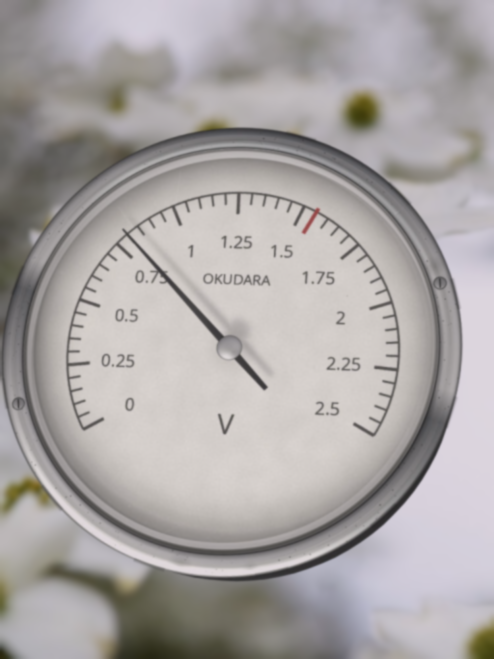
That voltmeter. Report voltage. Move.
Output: 0.8 V
